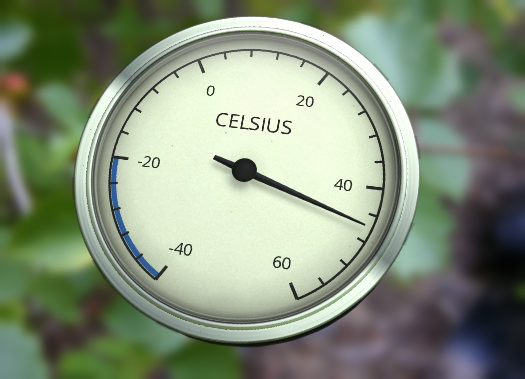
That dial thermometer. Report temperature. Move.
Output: 46 °C
